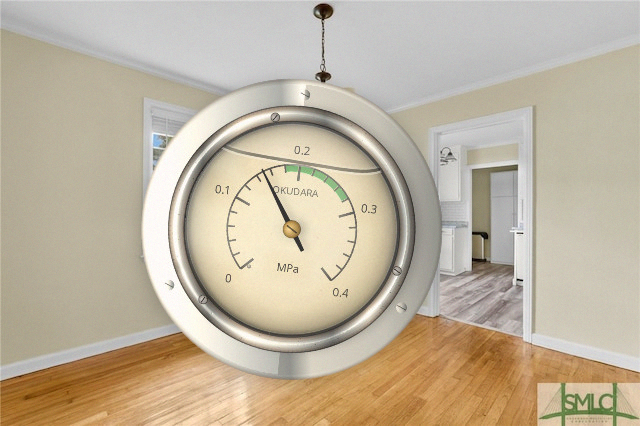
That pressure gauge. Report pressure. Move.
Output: 0.15 MPa
